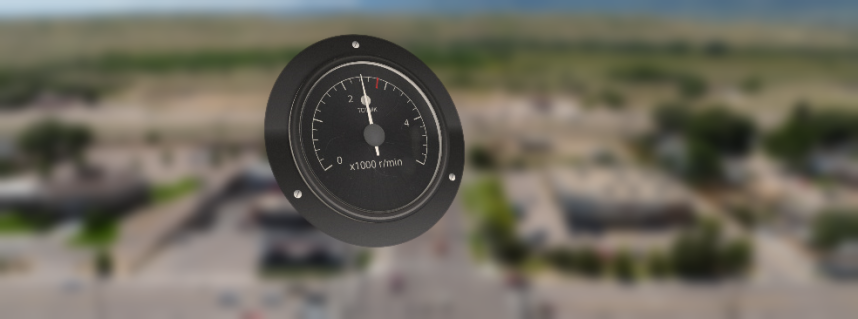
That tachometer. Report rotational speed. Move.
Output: 2400 rpm
